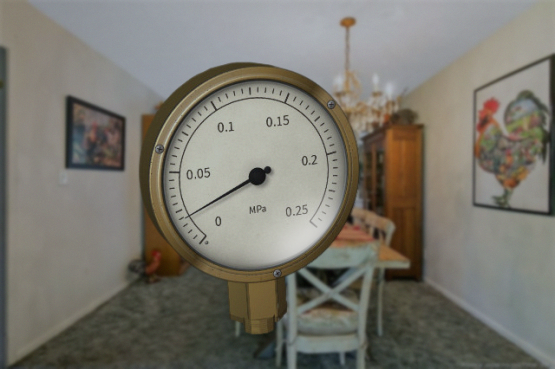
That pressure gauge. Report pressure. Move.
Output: 0.02 MPa
